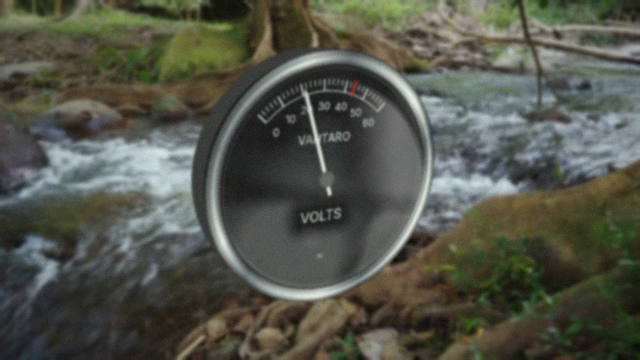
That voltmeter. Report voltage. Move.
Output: 20 V
